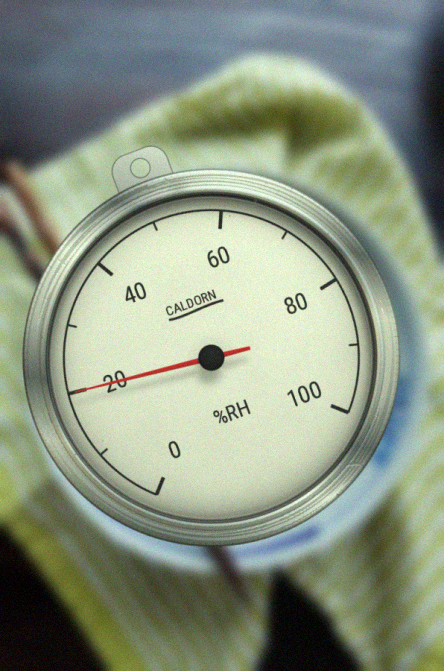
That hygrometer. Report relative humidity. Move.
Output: 20 %
